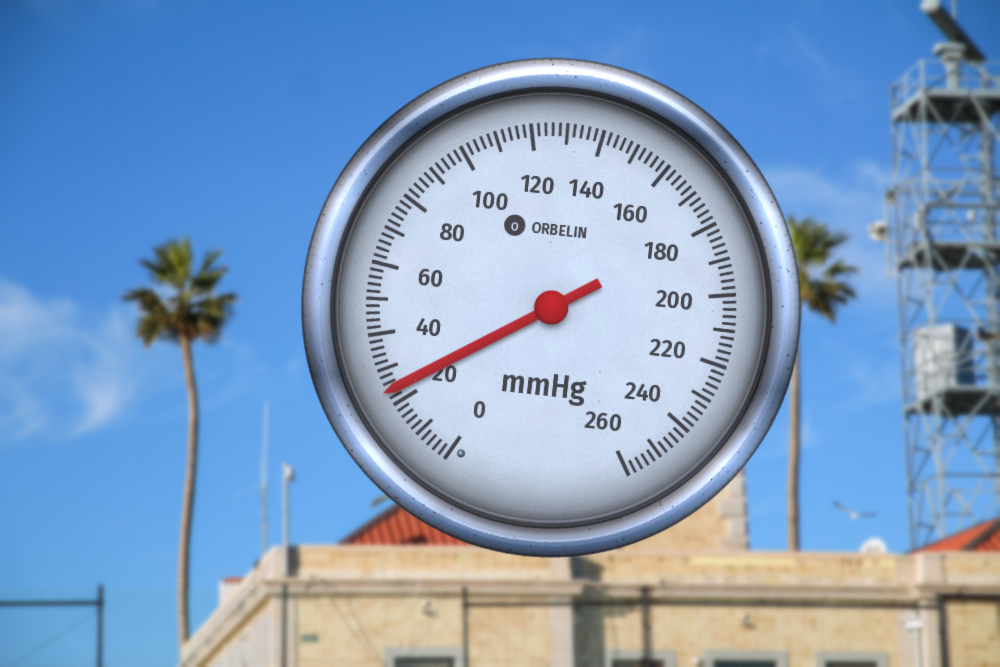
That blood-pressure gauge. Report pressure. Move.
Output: 24 mmHg
